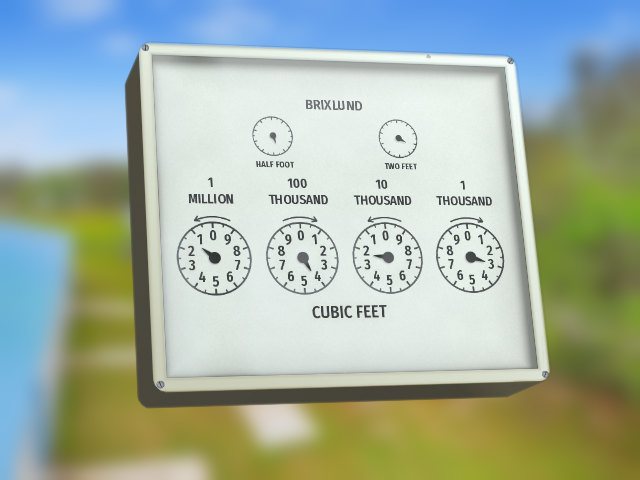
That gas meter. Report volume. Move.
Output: 142300 ft³
